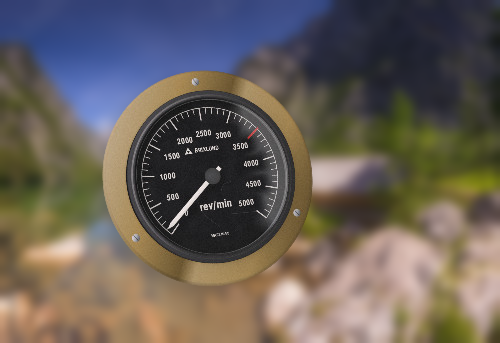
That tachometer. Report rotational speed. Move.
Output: 100 rpm
